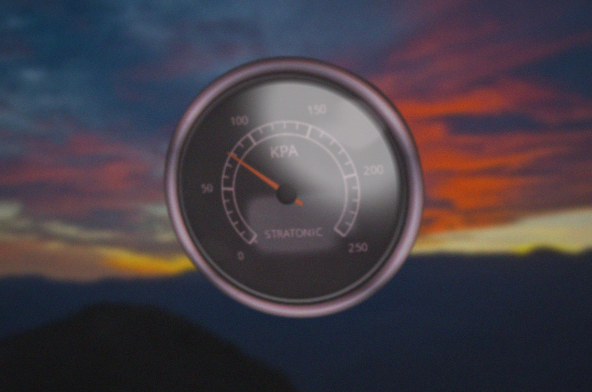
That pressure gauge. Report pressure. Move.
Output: 80 kPa
